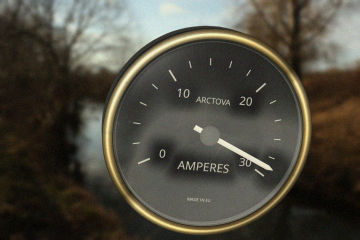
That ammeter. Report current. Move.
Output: 29 A
